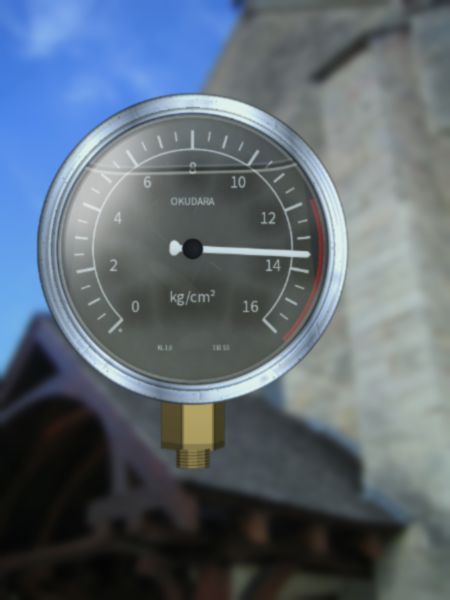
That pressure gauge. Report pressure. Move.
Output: 13.5 kg/cm²
